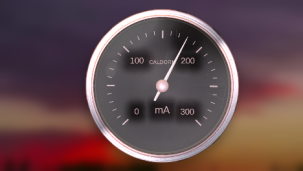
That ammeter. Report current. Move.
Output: 180 mA
